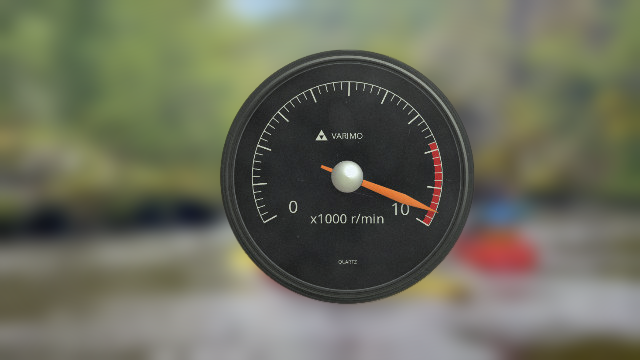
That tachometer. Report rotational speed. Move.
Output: 9600 rpm
